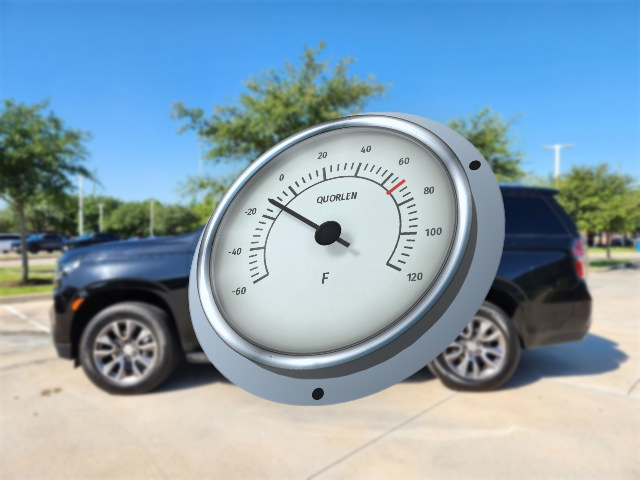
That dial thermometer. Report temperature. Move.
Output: -12 °F
